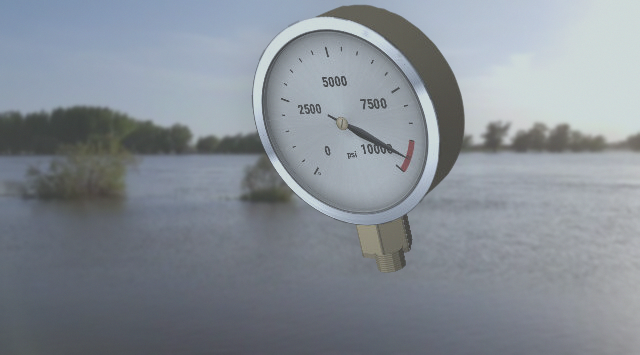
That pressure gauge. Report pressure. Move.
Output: 9500 psi
